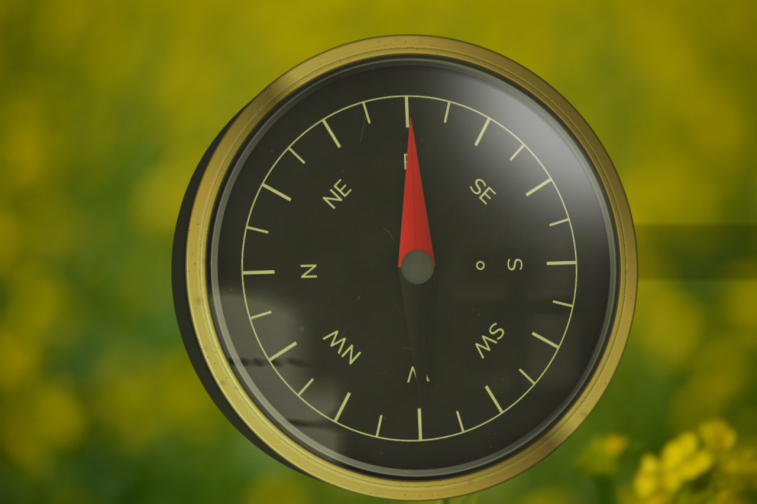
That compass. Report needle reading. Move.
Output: 90 °
